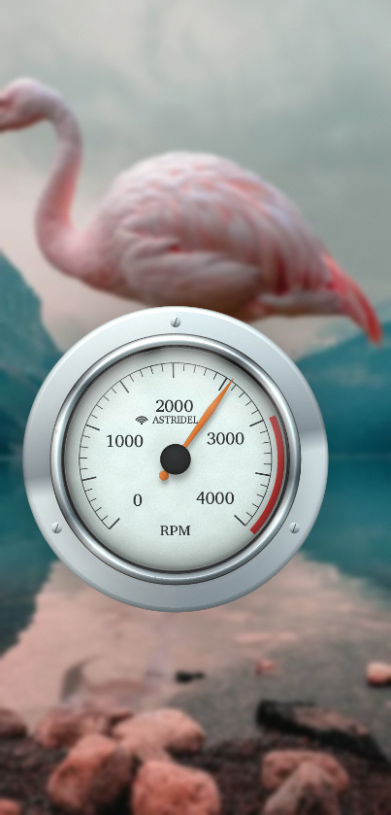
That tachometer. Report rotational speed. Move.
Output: 2550 rpm
